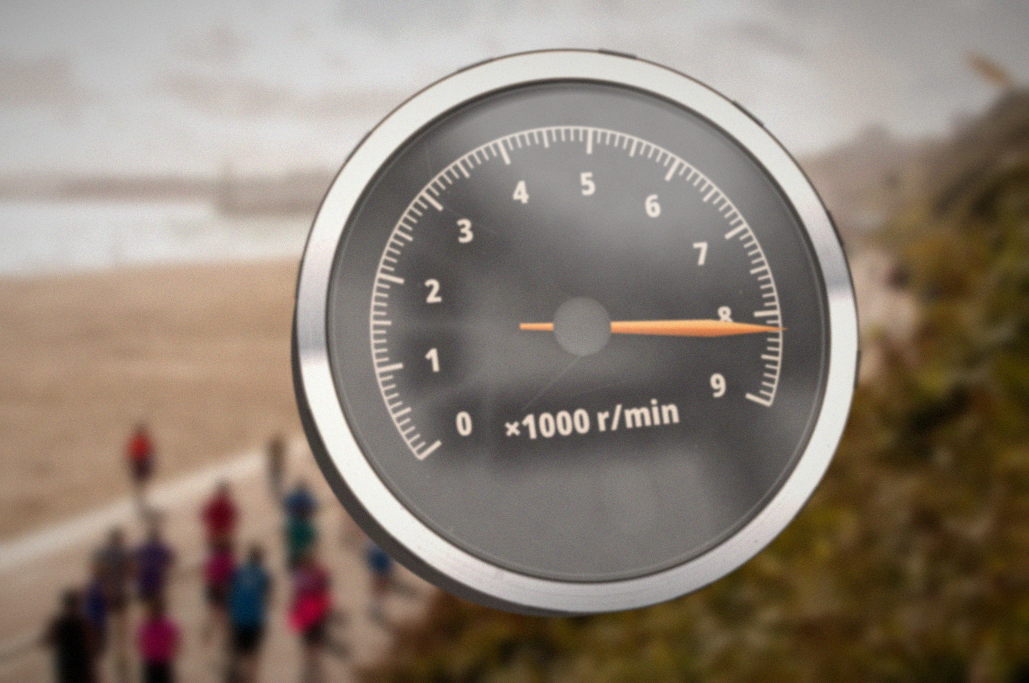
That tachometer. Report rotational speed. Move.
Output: 8200 rpm
